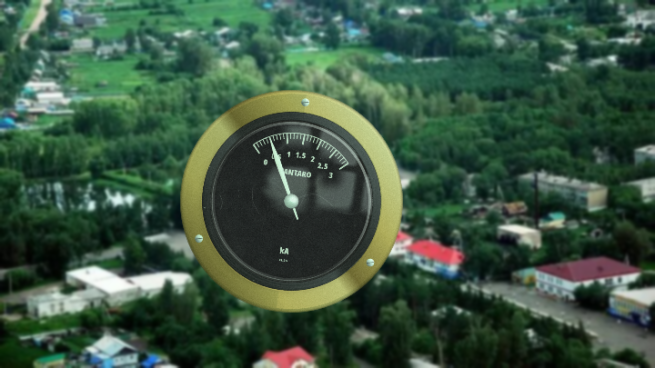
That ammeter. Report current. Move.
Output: 0.5 kA
